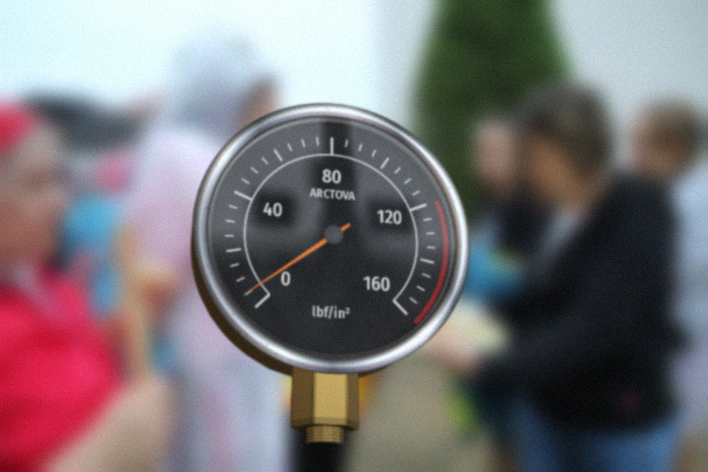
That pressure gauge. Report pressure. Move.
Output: 5 psi
